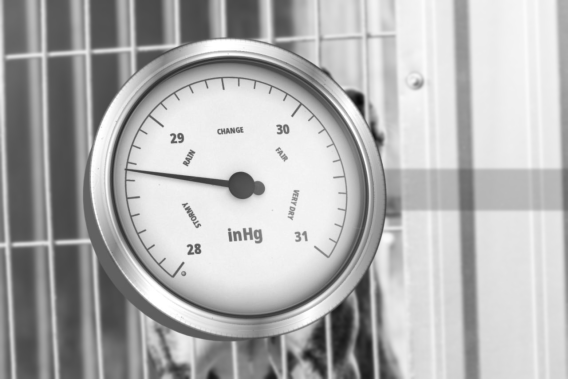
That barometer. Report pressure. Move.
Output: 28.65 inHg
